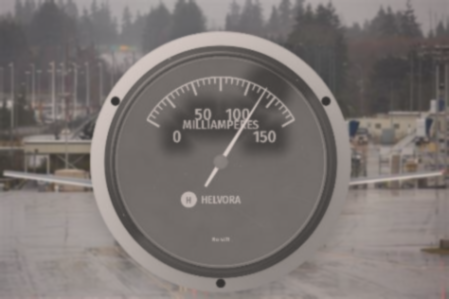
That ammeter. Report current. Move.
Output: 115 mA
